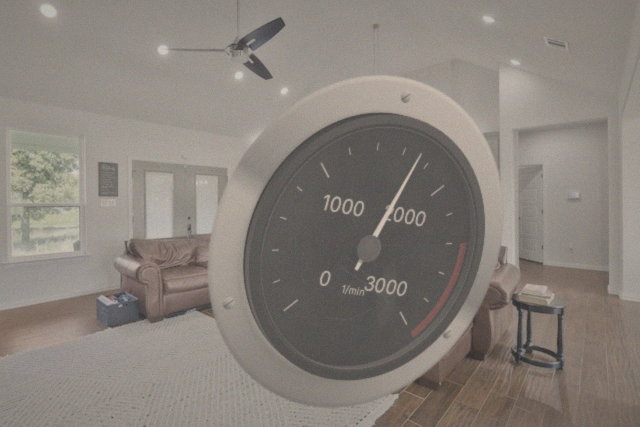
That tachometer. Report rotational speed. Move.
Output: 1700 rpm
